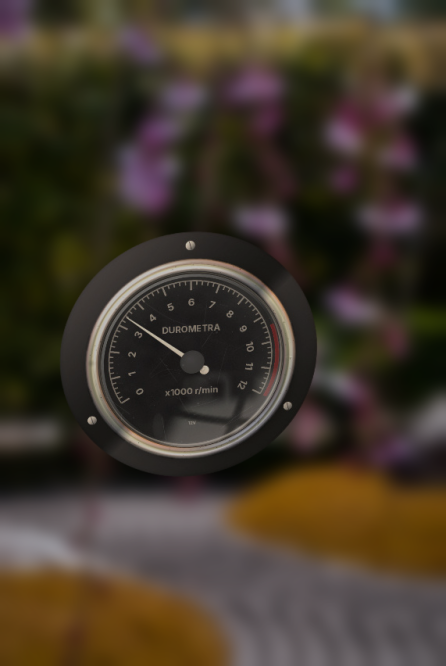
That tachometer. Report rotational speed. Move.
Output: 3400 rpm
